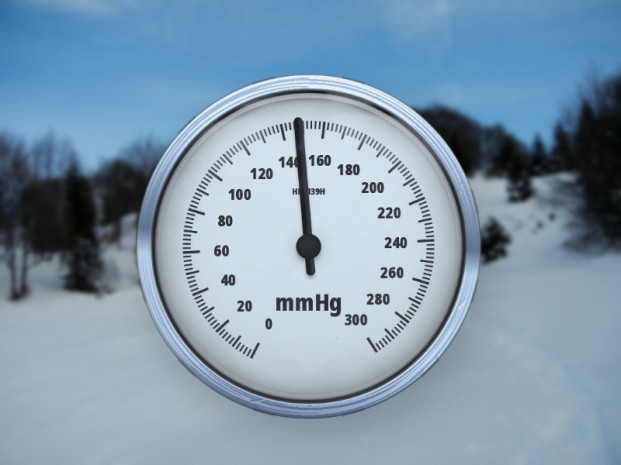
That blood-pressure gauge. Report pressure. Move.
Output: 148 mmHg
